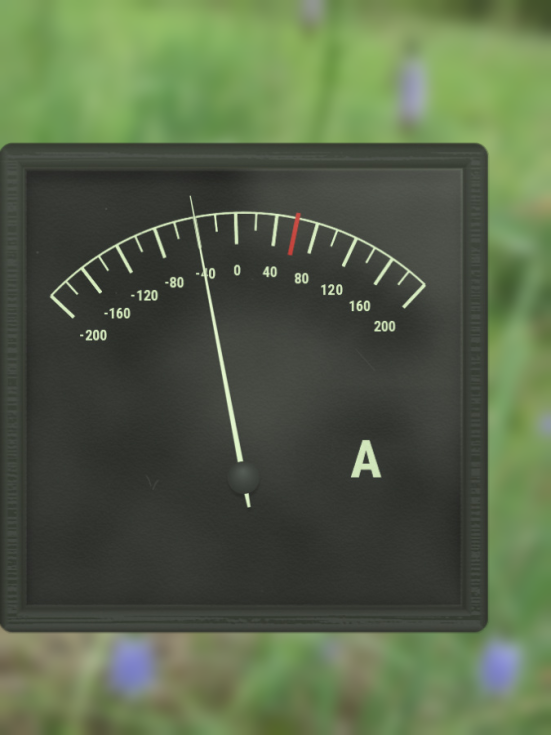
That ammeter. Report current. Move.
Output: -40 A
